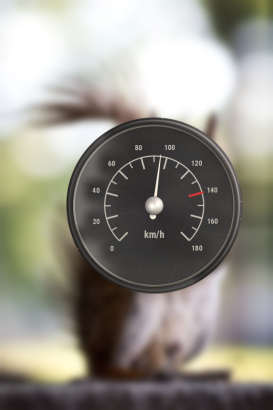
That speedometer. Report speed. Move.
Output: 95 km/h
